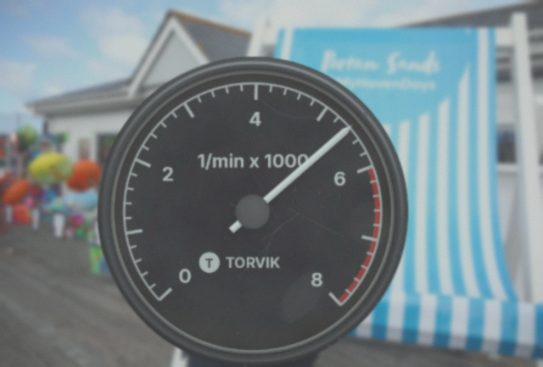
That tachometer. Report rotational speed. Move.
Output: 5400 rpm
